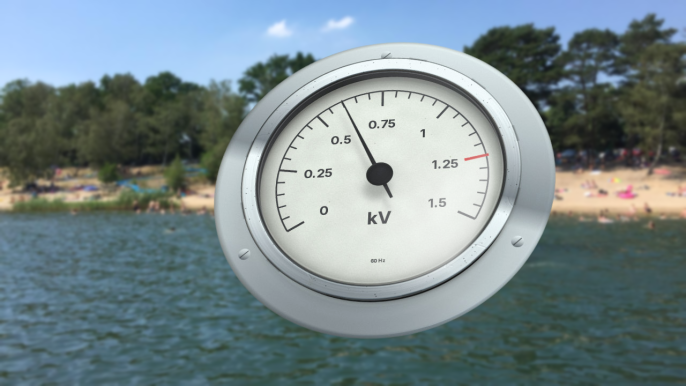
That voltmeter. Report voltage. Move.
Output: 0.6 kV
